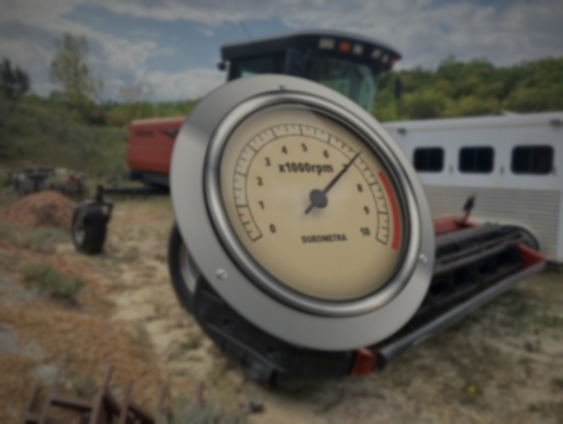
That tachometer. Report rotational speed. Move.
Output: 7000 rpm
